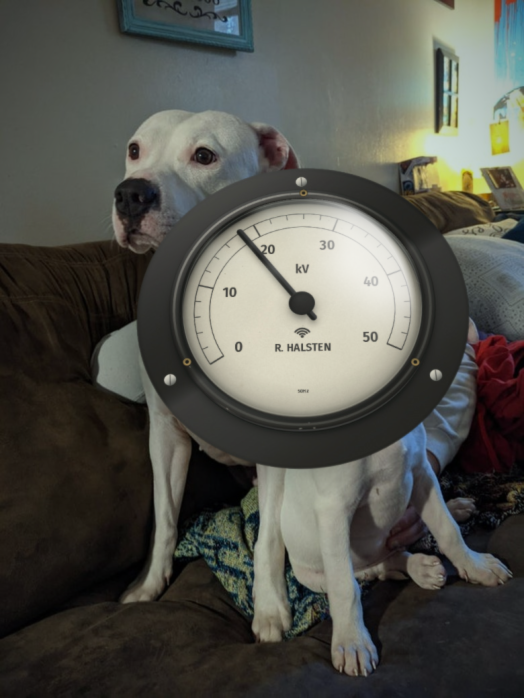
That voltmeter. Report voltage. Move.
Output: 18 kV
